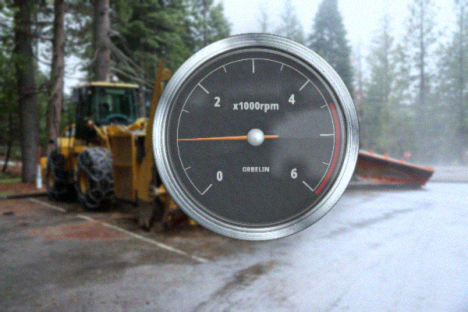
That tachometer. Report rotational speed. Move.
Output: 1000 rpm
